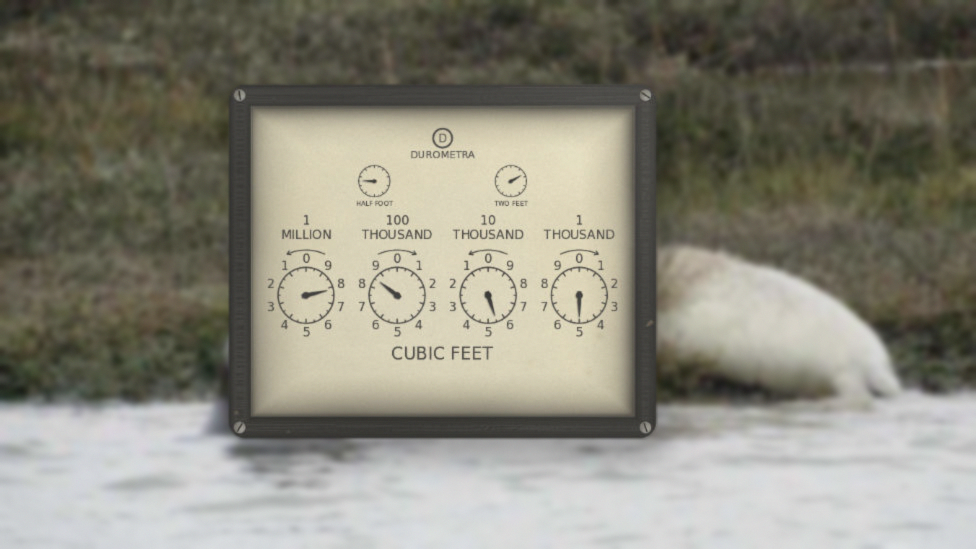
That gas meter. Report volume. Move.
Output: 785500 ft³
